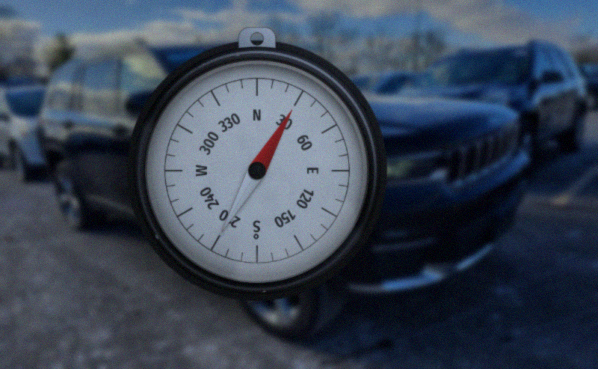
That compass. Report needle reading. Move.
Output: 30 °
